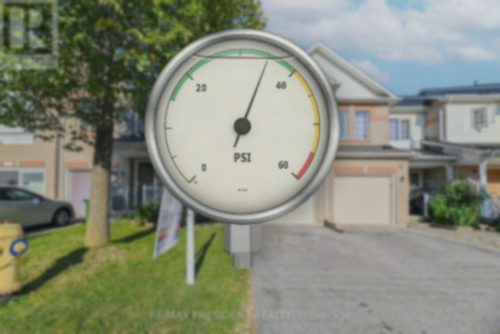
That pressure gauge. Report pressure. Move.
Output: 35 psi
